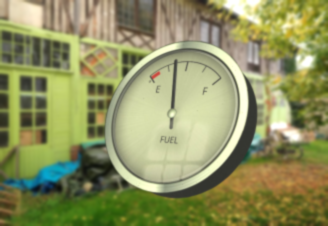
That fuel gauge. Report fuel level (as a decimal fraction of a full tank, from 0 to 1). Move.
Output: 0.375
